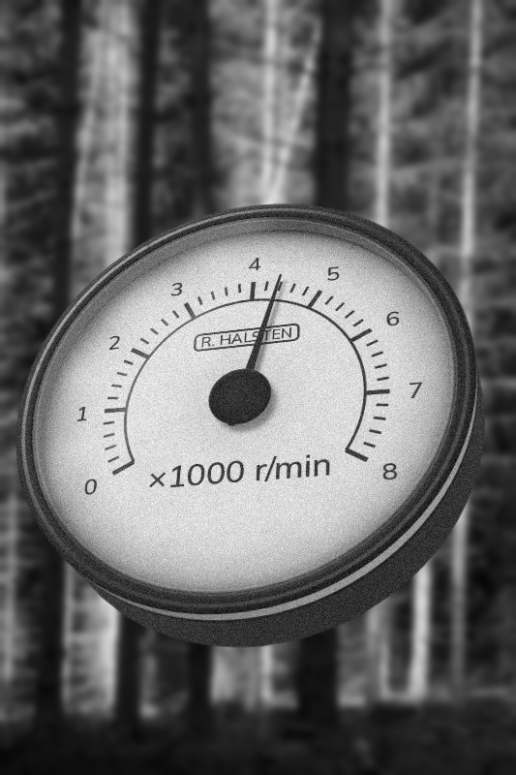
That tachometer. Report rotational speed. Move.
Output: 4400 rpm
